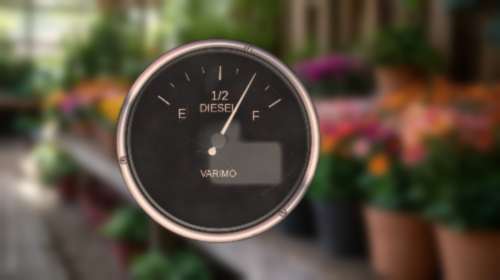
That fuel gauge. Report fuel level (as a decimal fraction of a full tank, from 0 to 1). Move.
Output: 0.75
